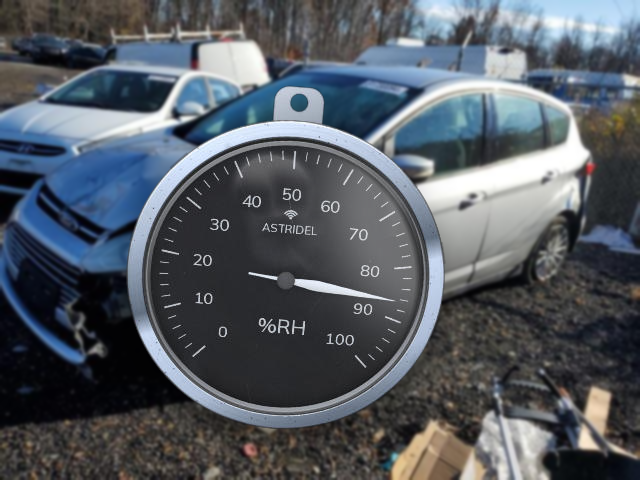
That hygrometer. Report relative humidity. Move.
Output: 86 %
